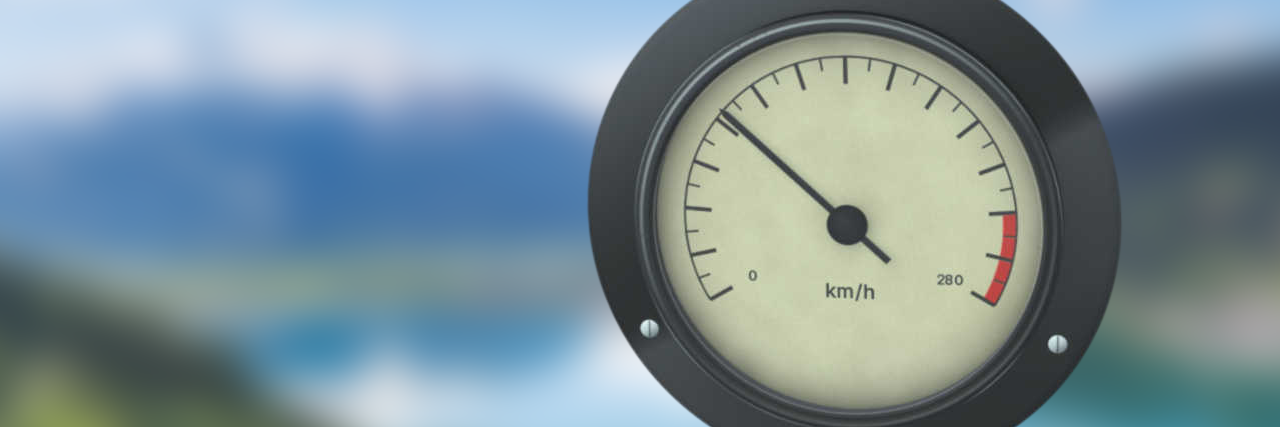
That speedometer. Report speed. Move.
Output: 85 km/h
